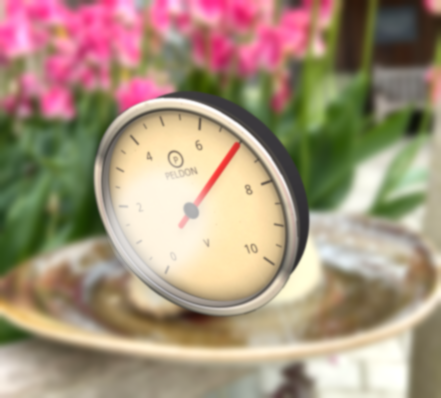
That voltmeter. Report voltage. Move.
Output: 7 V
